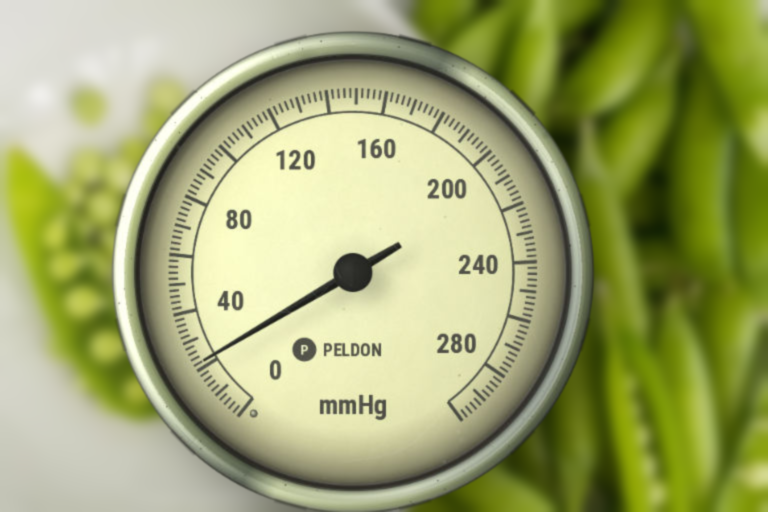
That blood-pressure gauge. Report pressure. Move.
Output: 22 mmHg
